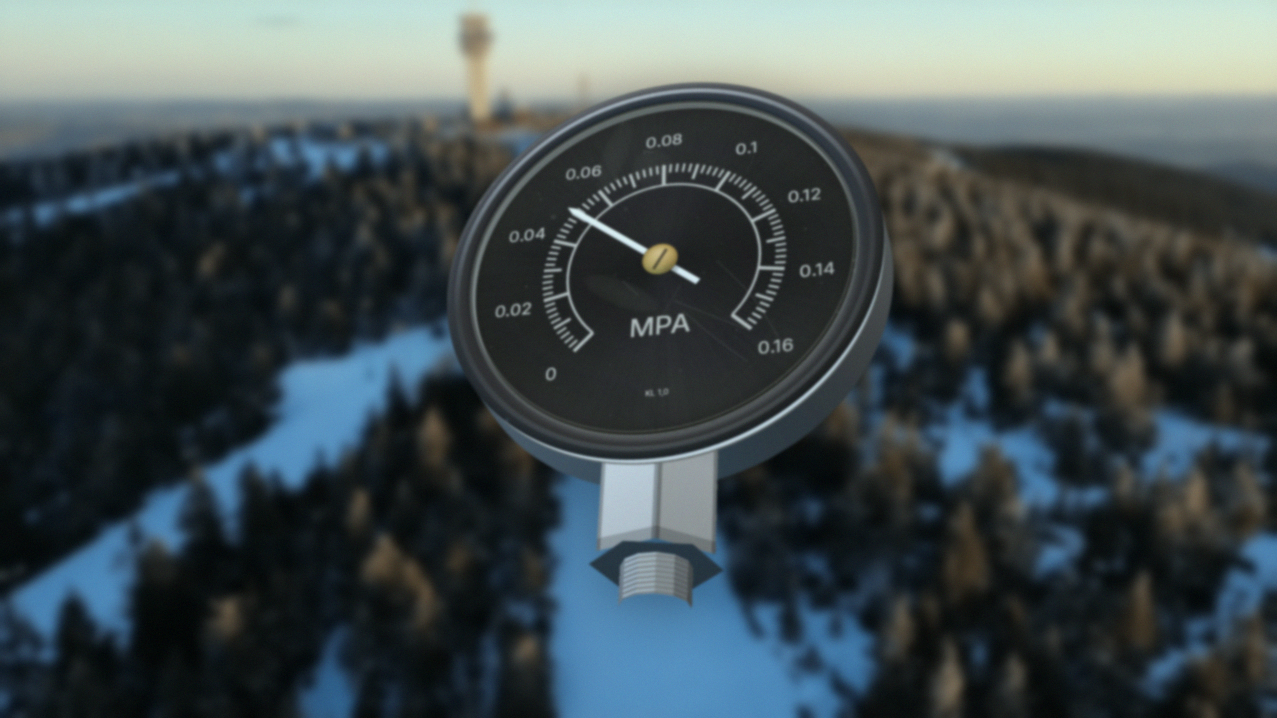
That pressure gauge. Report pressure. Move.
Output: 0.05 MPa
